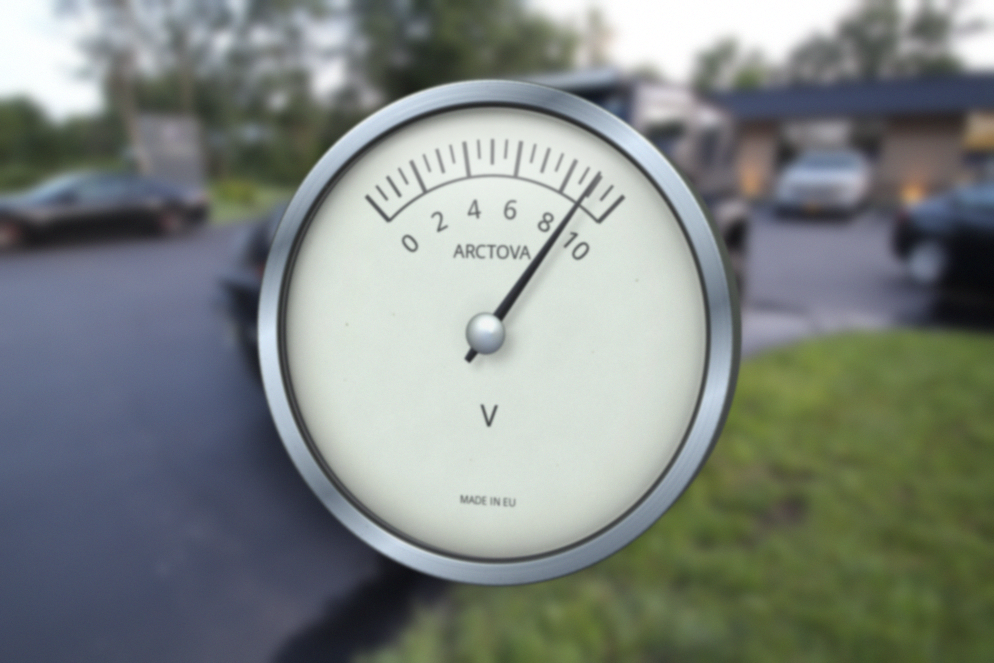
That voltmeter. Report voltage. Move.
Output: 9 V
